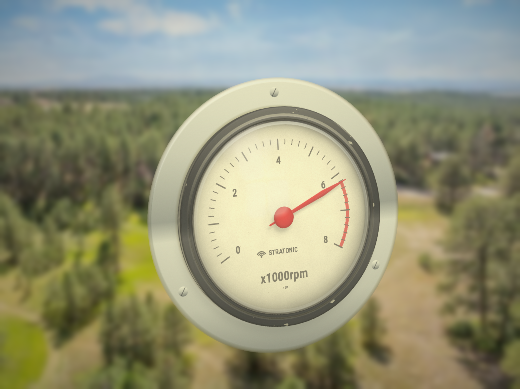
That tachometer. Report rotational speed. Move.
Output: 6200 rpm
